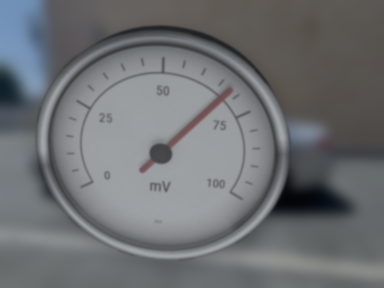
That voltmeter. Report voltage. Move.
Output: 67.5 mV
